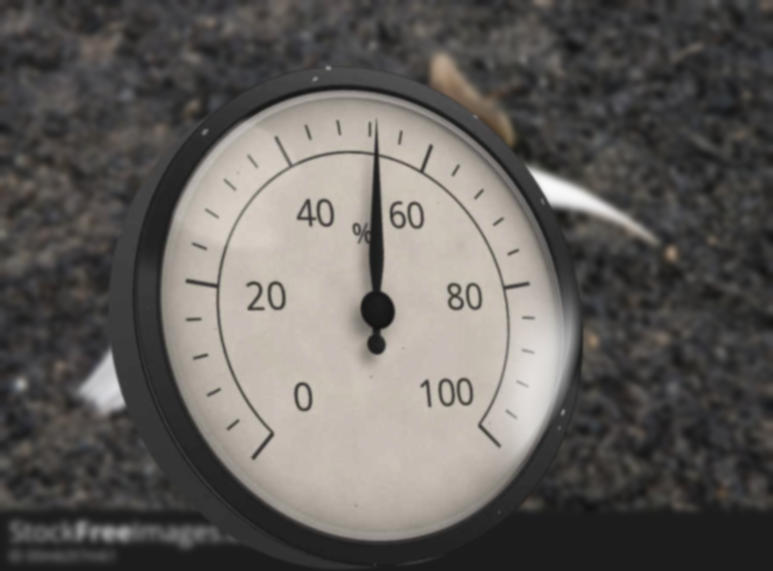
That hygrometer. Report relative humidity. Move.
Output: 52 %
